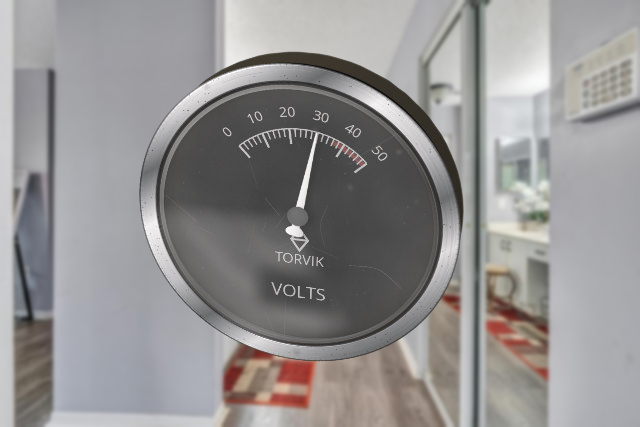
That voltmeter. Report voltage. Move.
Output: 30 V
